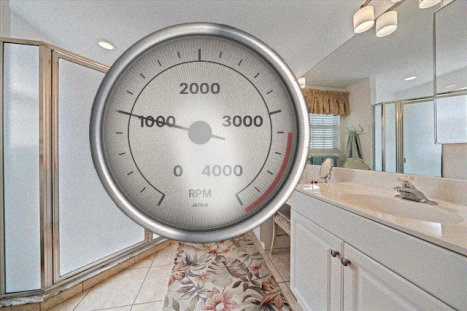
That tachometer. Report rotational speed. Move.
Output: 1000 rpm
